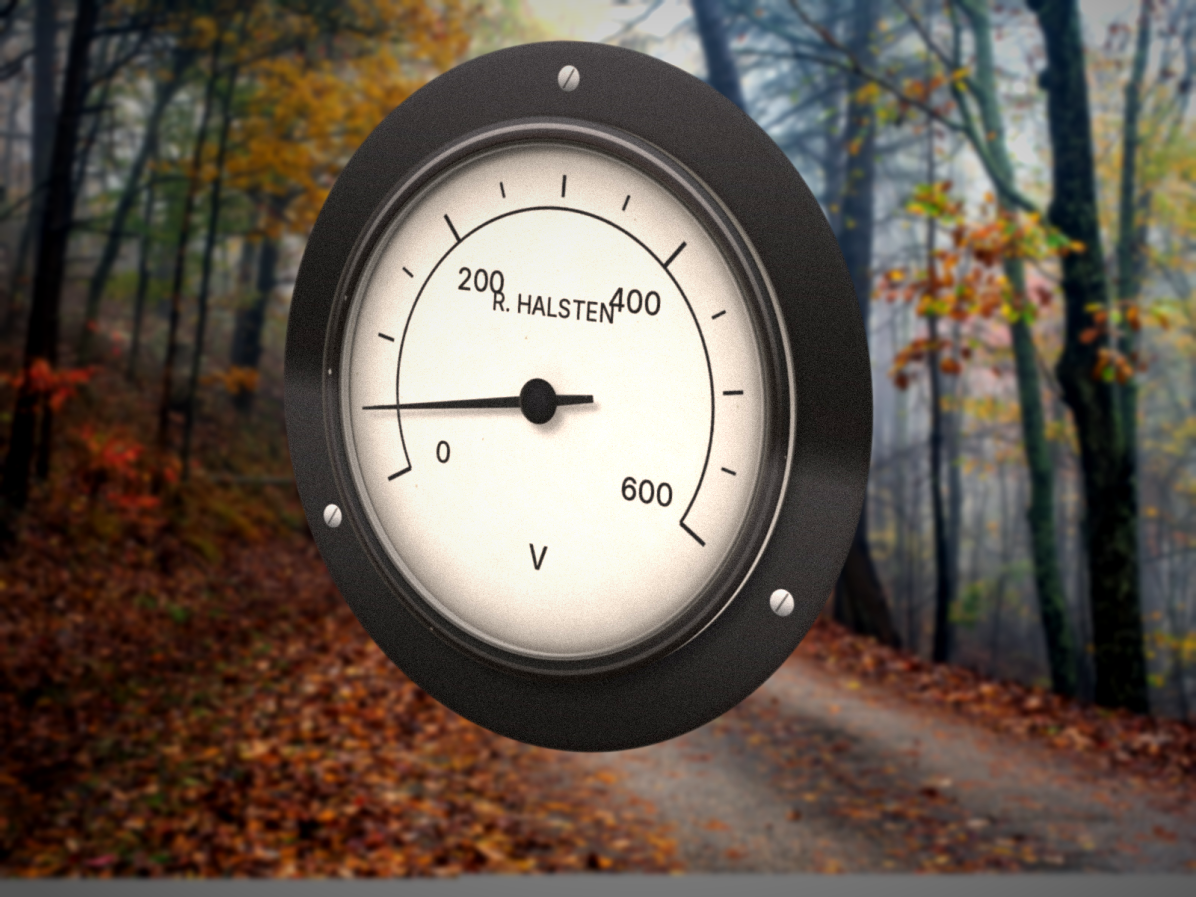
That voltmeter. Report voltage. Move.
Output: 50 V
